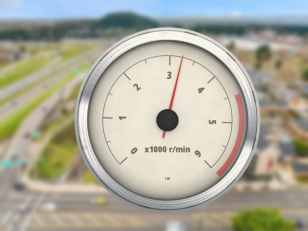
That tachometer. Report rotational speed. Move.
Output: 3250 rpm
